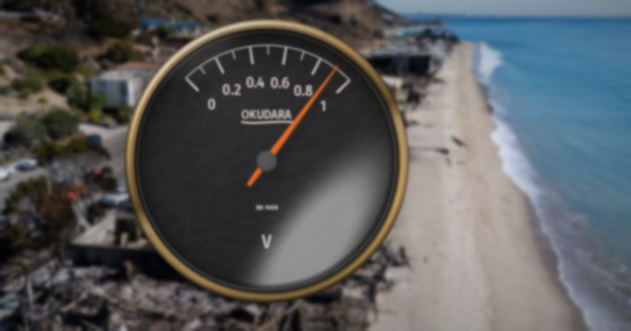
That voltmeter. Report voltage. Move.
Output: 0.9 V
